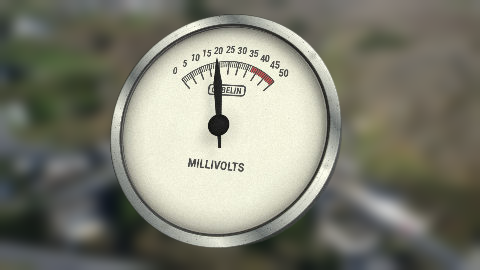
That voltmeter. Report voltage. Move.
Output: 20 mV
